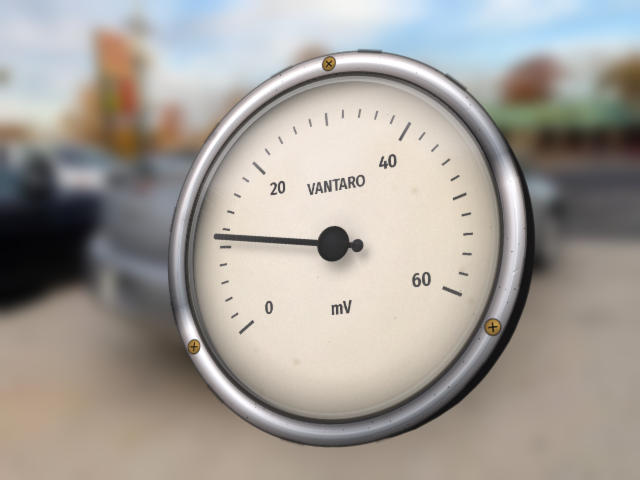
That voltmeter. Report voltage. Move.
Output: 11 mV
